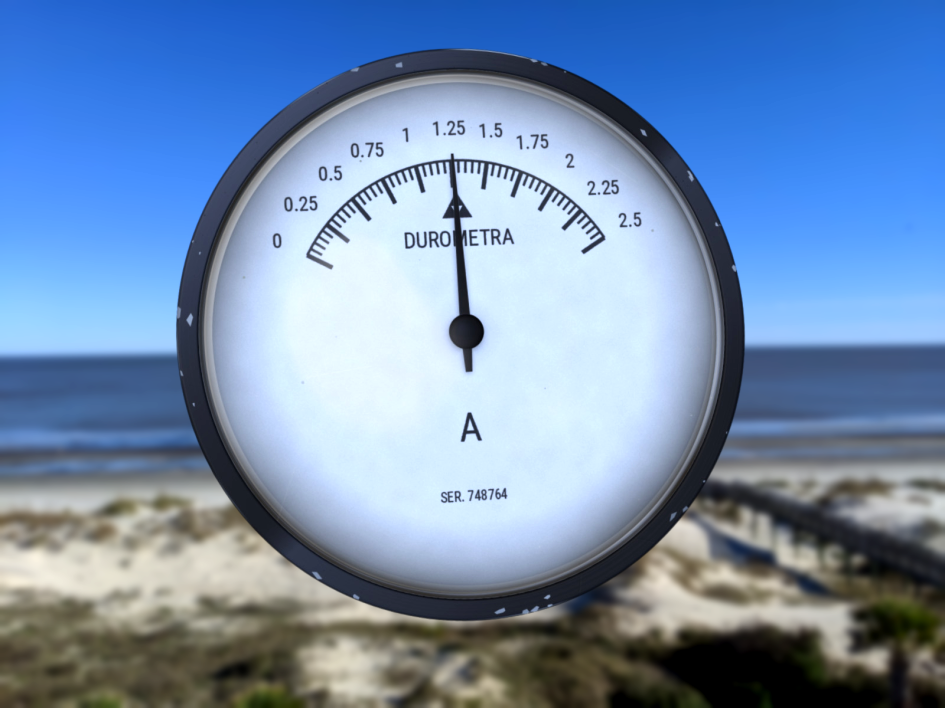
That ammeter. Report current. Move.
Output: 1.25 A
